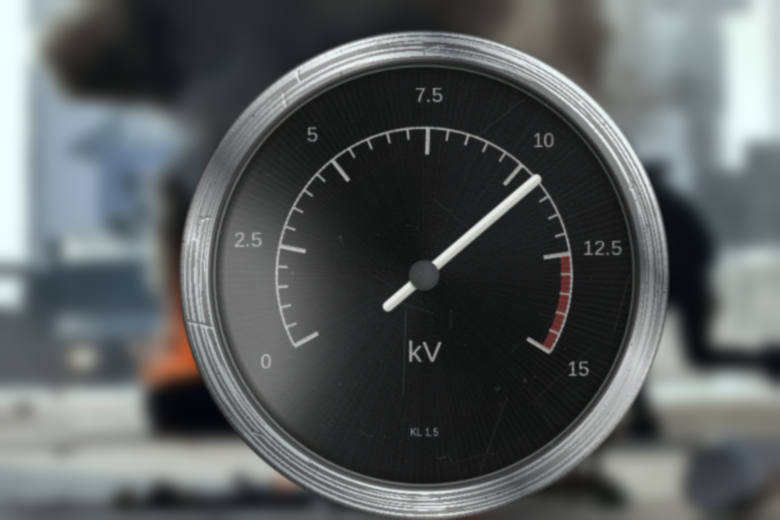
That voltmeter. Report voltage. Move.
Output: 10.5 kV
